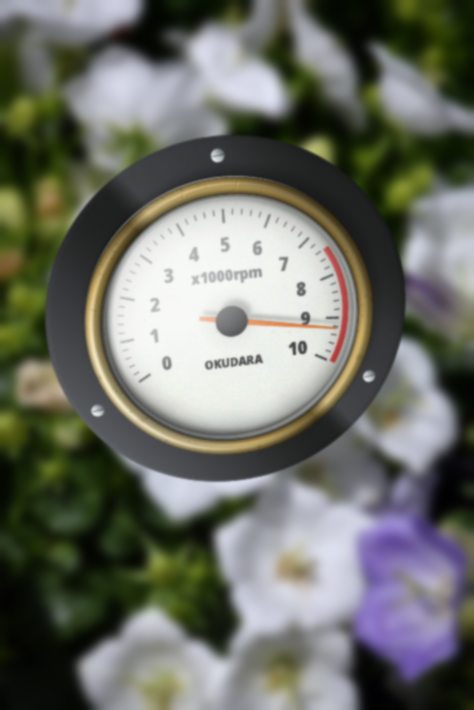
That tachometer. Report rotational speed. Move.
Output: 9200 rpm
